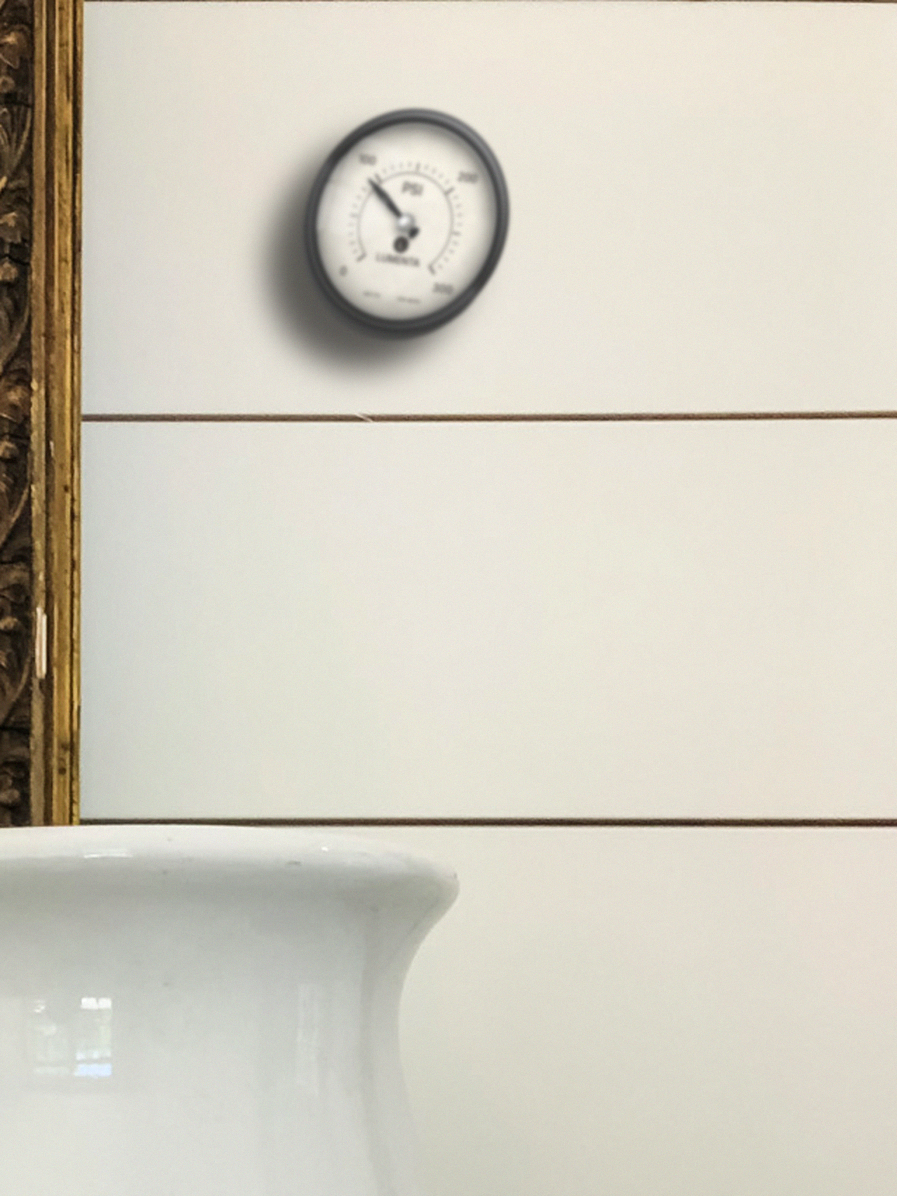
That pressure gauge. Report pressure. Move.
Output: 90 psi
